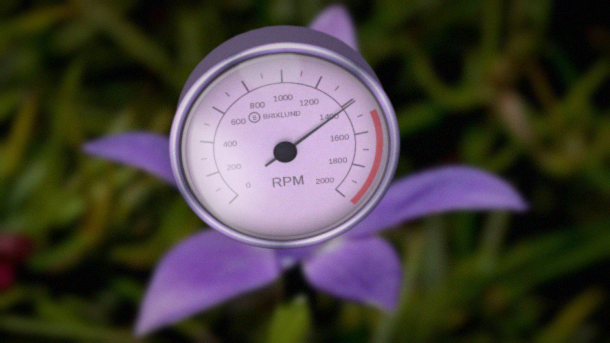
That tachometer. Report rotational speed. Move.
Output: 1400 rpm
